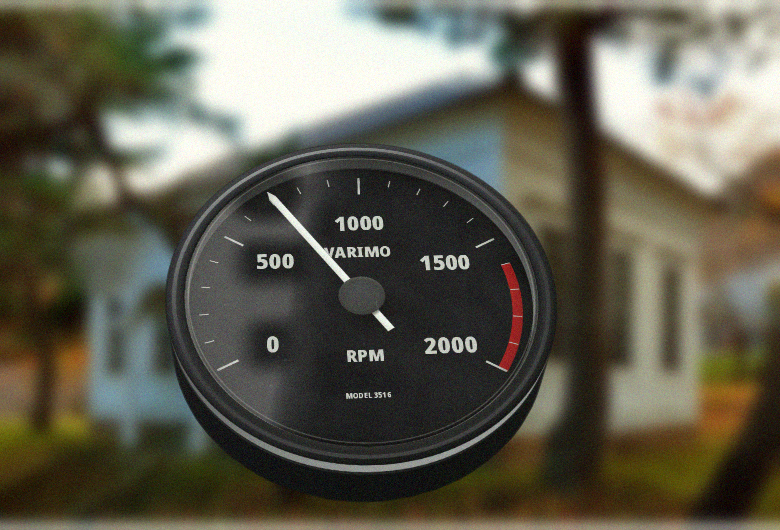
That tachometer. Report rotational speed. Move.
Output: 700 rpm
